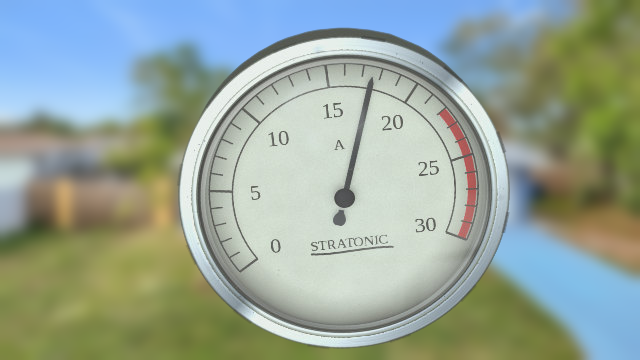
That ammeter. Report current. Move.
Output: 17.5 A
